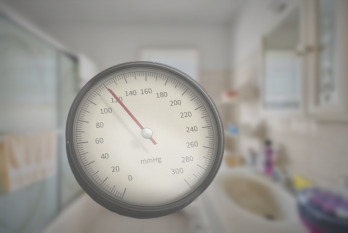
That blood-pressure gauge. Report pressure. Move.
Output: 120 mmHg
